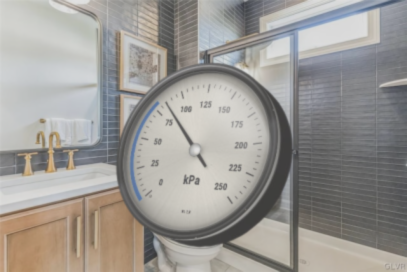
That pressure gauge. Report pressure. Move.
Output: 85 kPa
